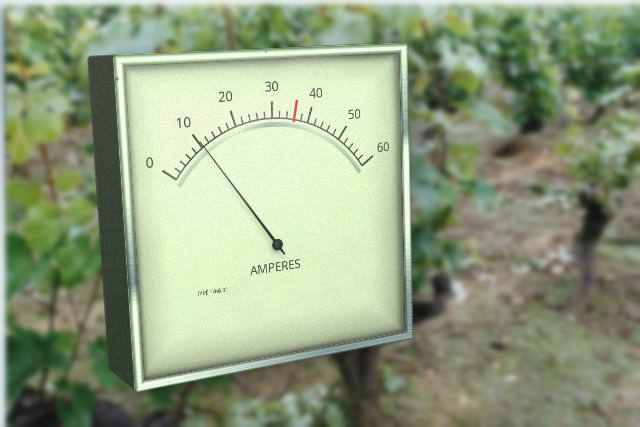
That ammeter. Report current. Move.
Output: 10 A
